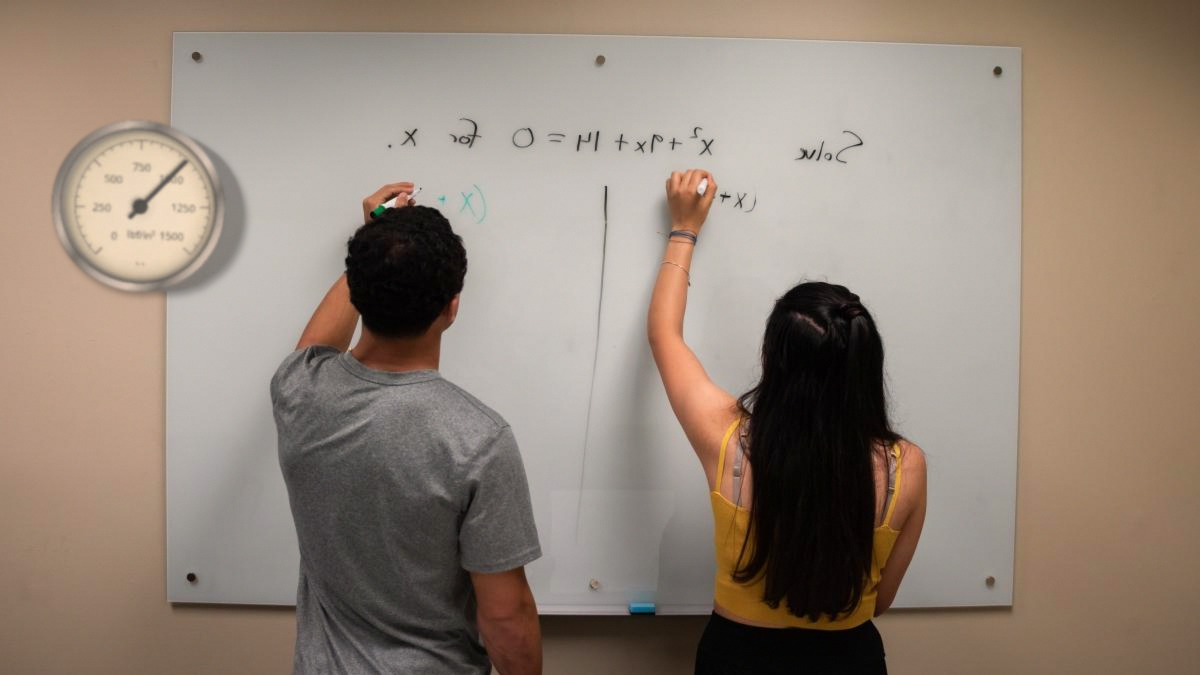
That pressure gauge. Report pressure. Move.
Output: 1000 psi
